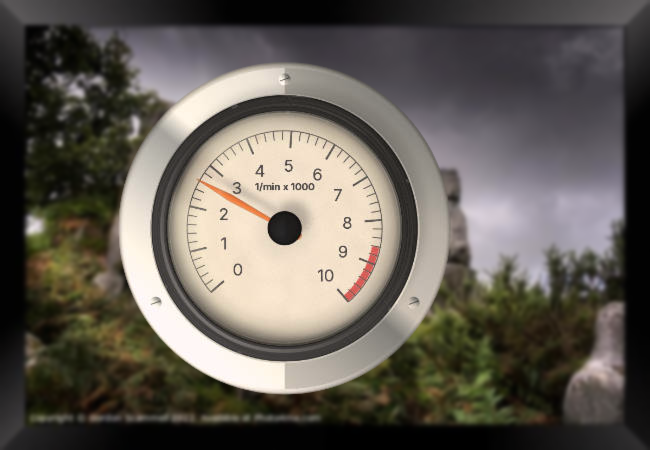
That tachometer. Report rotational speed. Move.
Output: 2600 rpm
